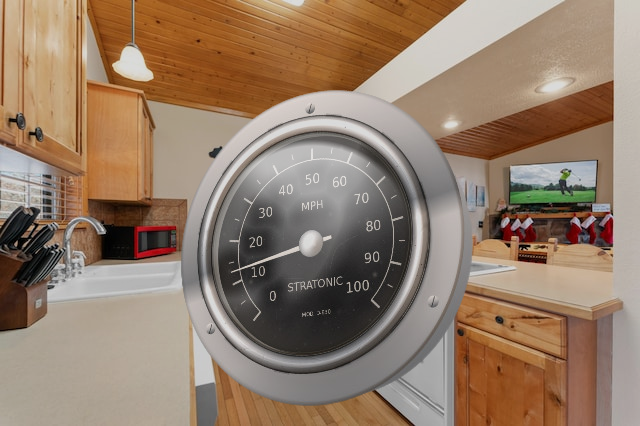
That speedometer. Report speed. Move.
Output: 12.5 mph
